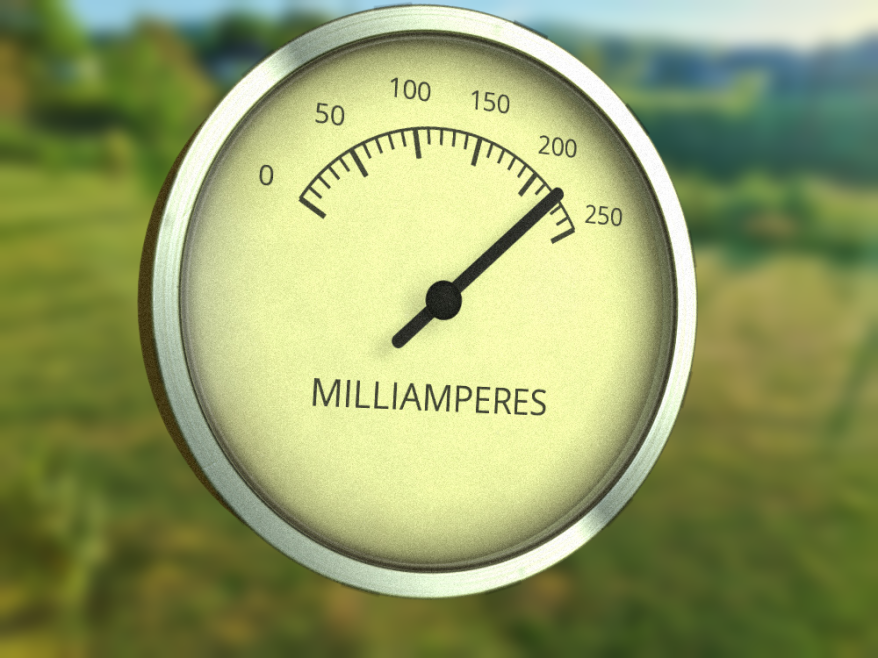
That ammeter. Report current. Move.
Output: 220 mA
